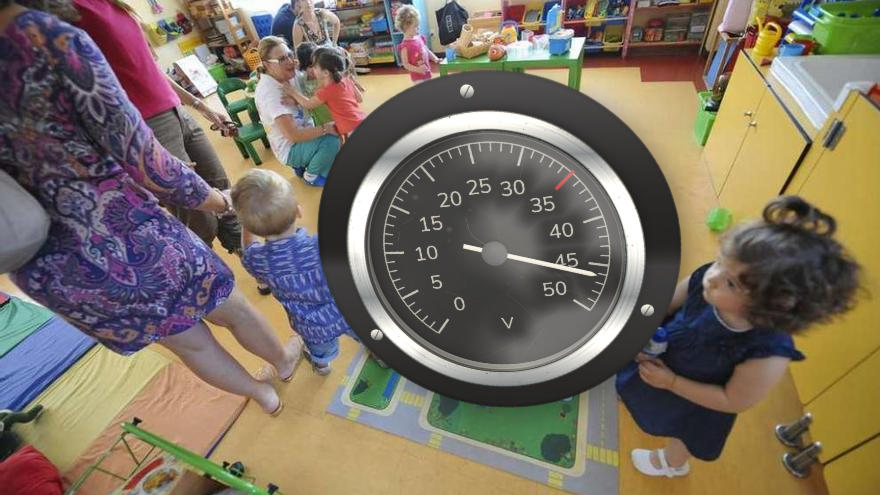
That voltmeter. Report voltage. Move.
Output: 46 V
